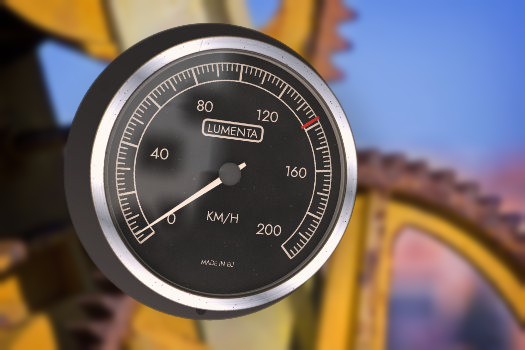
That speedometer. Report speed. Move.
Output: 4 km/h
